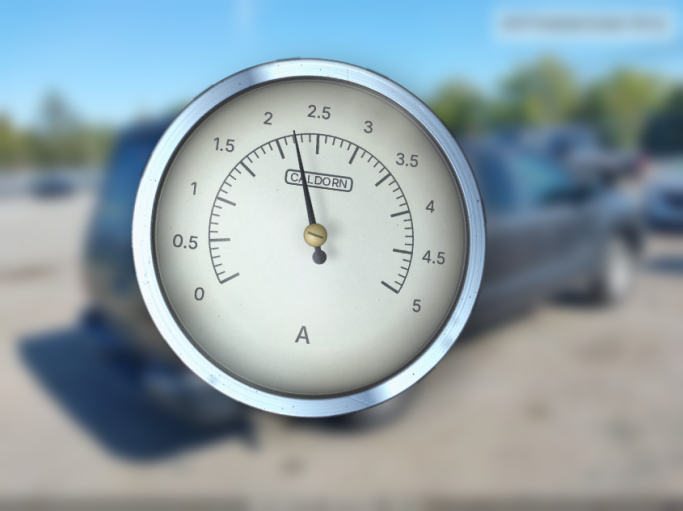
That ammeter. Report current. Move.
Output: 2.2 A
